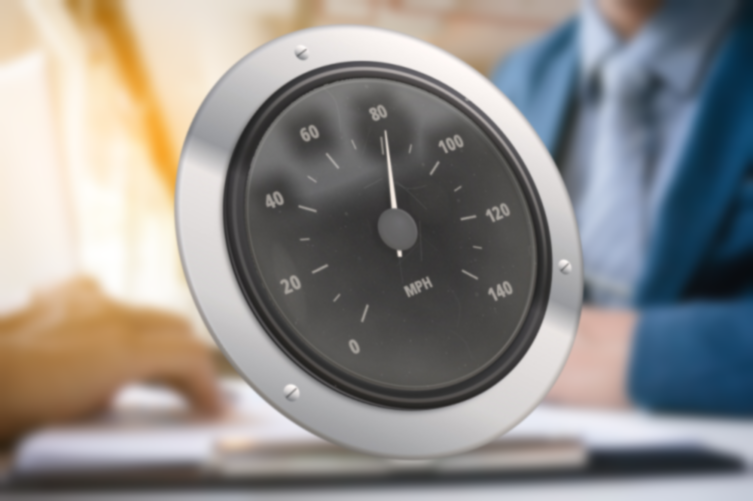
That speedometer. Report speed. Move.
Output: 80 mph
